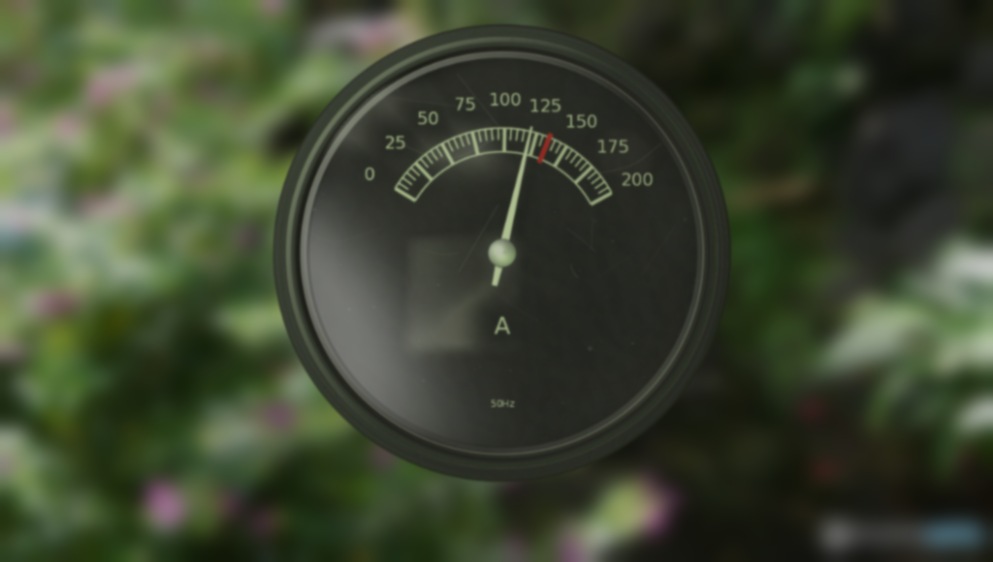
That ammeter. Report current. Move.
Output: 120 A
